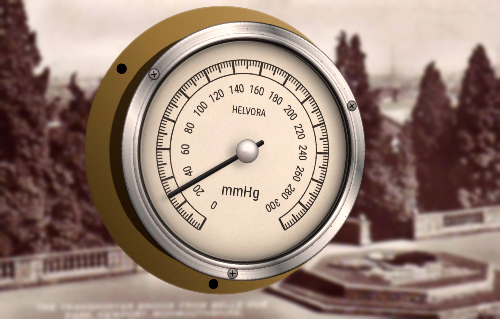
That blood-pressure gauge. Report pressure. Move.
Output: 30 mmHg
